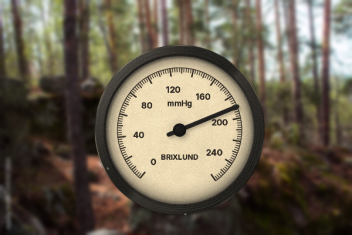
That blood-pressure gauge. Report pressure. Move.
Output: 190 mmHg
